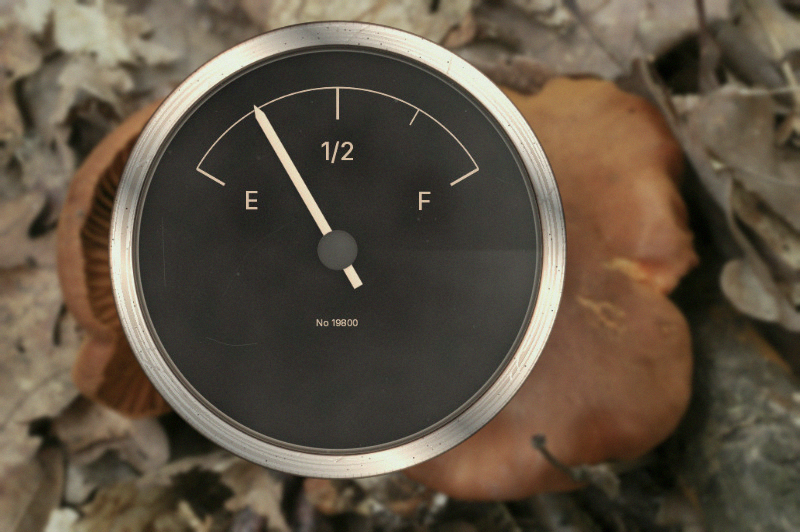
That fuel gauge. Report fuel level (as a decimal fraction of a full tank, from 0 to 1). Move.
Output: 0.25
